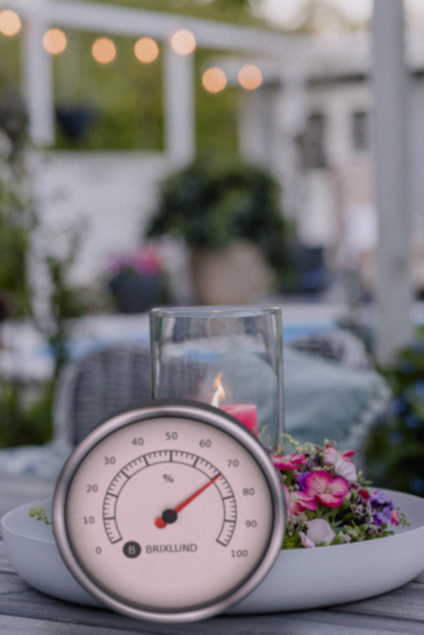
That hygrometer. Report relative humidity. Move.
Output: 70 %
